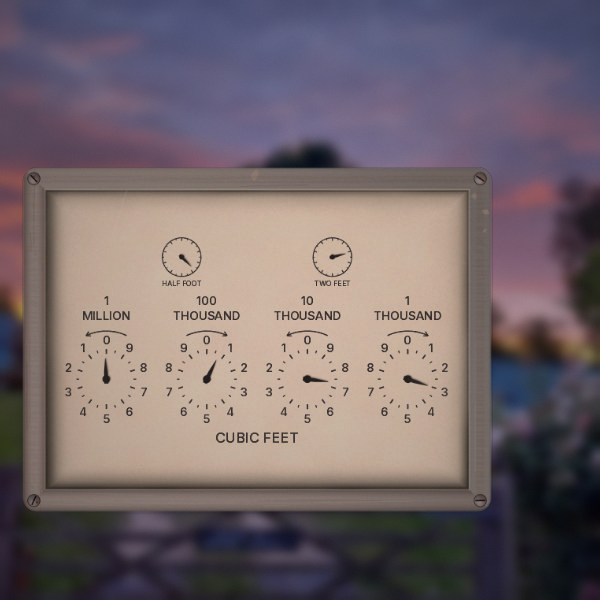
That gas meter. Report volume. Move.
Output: 7300 ft³
